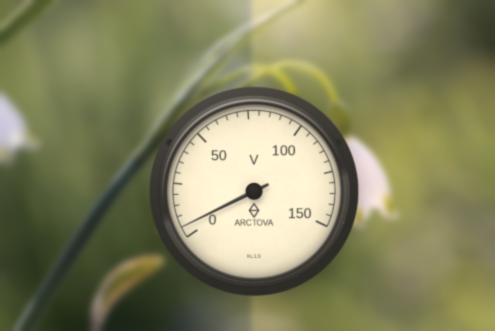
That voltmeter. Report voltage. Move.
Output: 5 V
